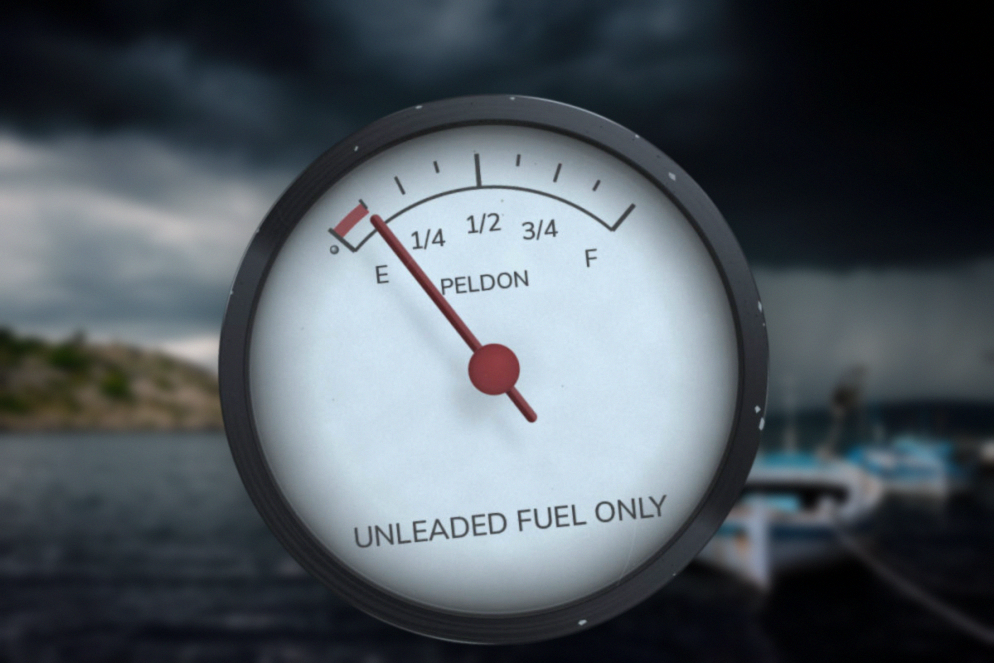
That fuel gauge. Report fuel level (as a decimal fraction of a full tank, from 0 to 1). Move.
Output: 0.125
